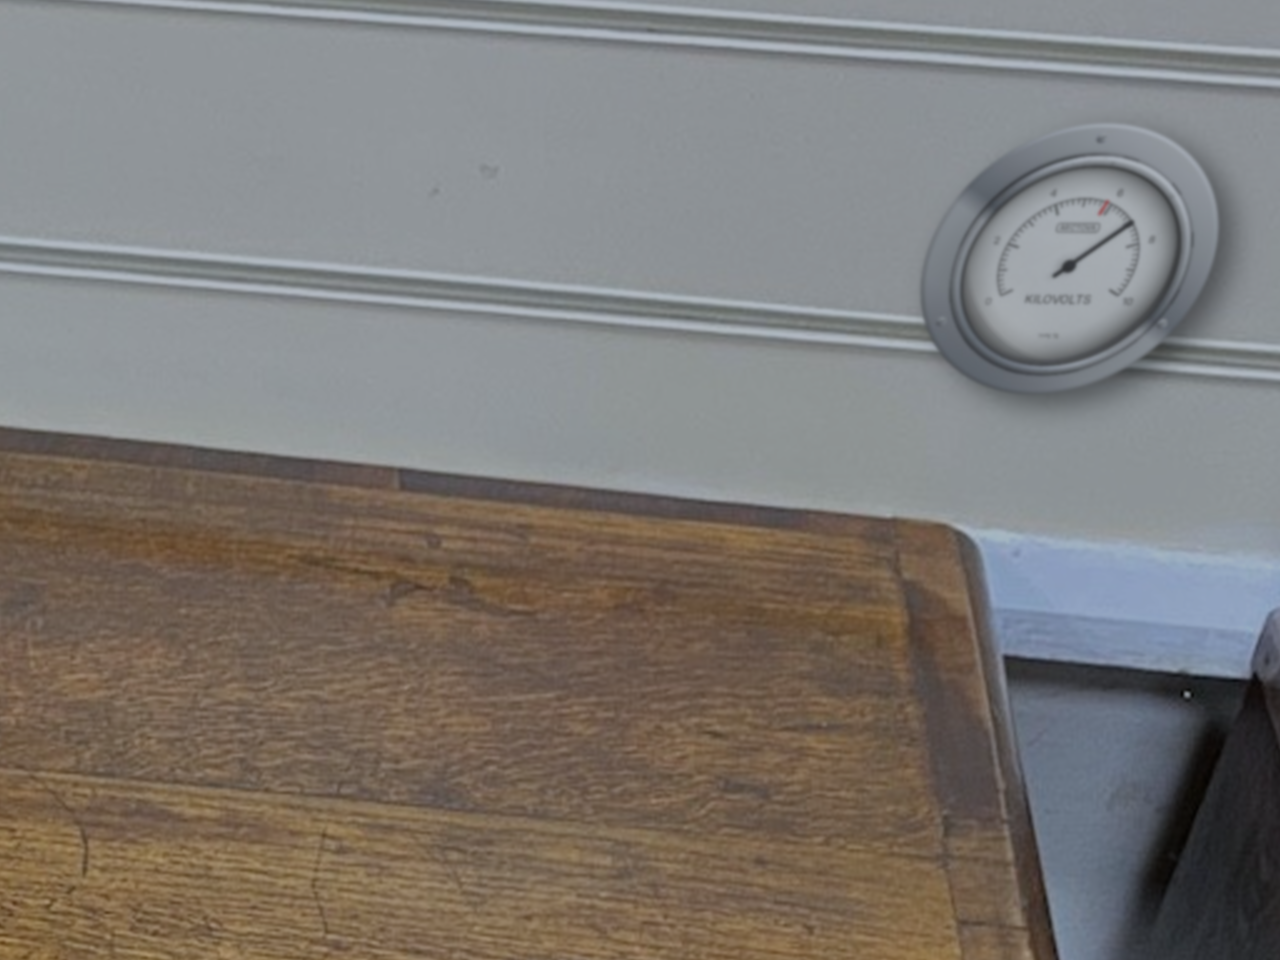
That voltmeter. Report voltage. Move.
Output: 7 kV
